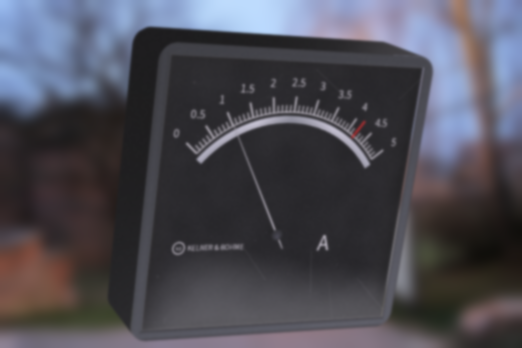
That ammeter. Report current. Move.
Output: 1 A
